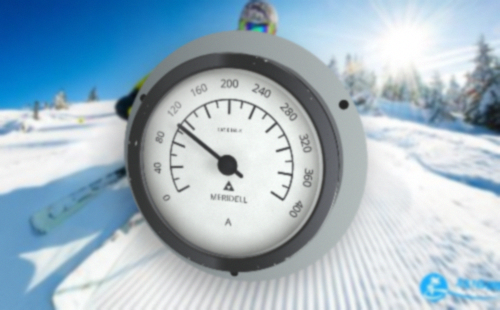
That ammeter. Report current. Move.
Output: 110 A
